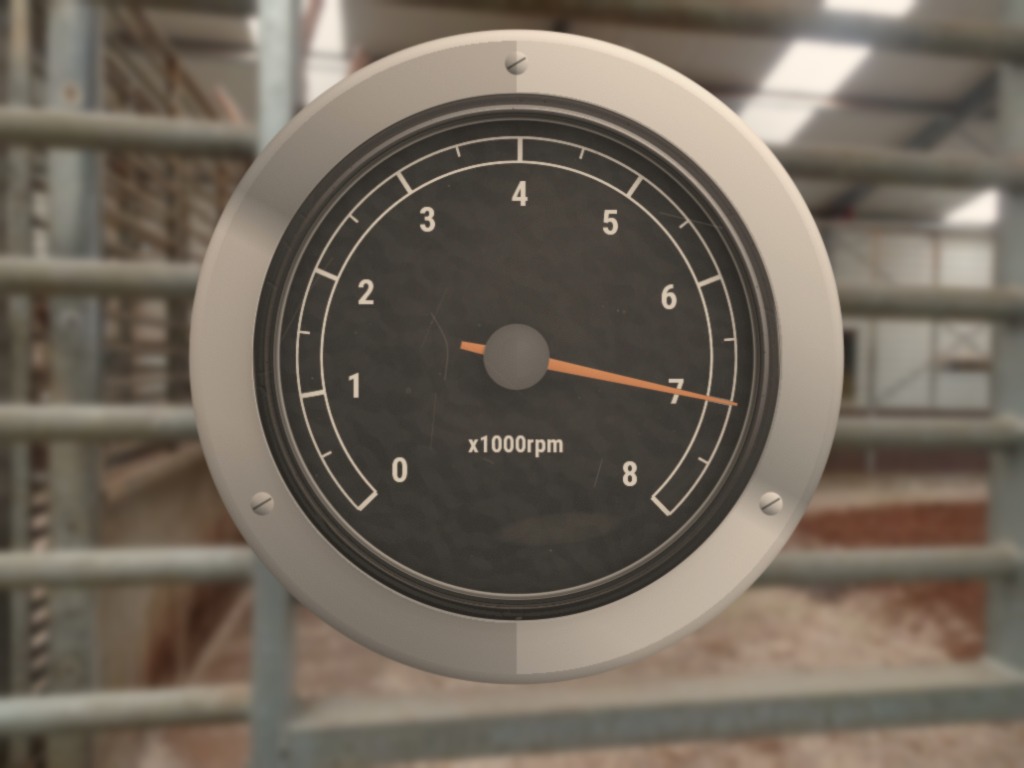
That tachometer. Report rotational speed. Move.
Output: 7000 rpm
